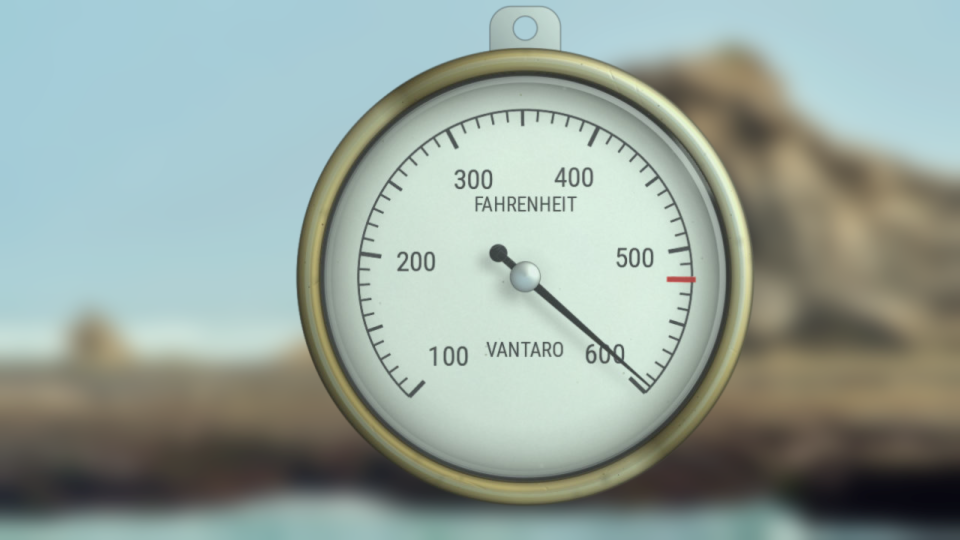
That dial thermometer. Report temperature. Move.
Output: 595 °F
